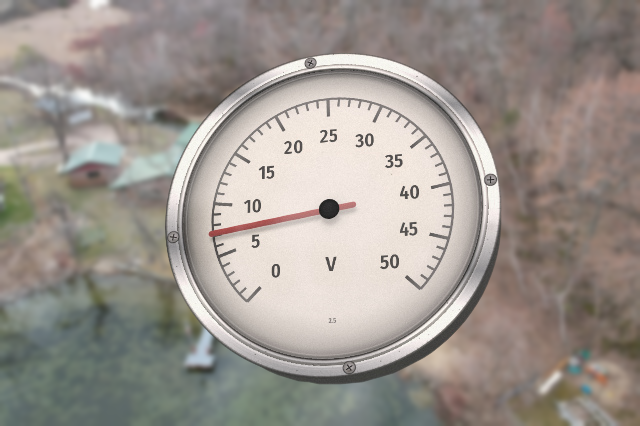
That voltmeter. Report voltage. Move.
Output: 7 V
